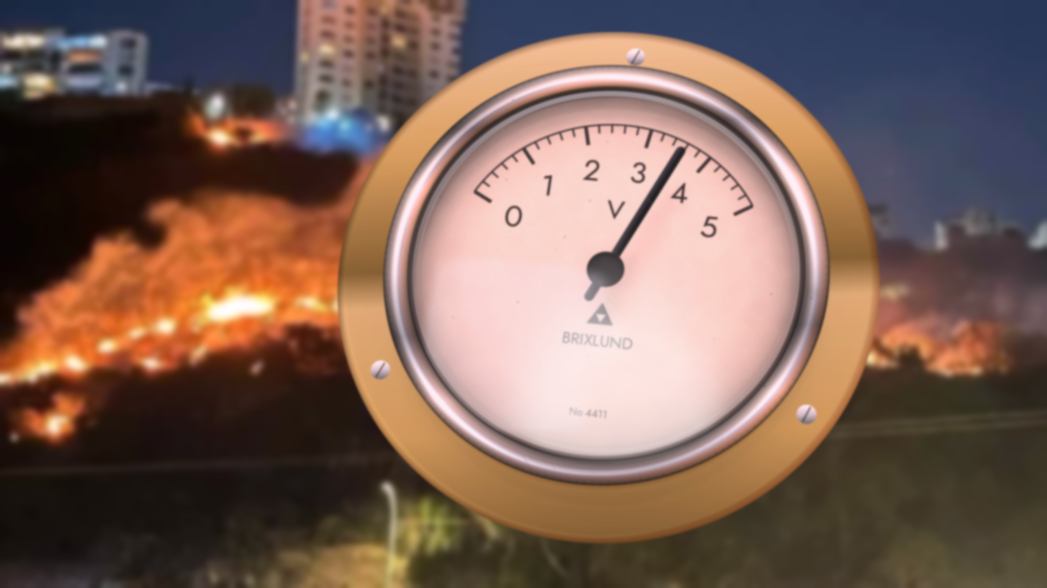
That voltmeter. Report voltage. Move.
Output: 3.6 V
